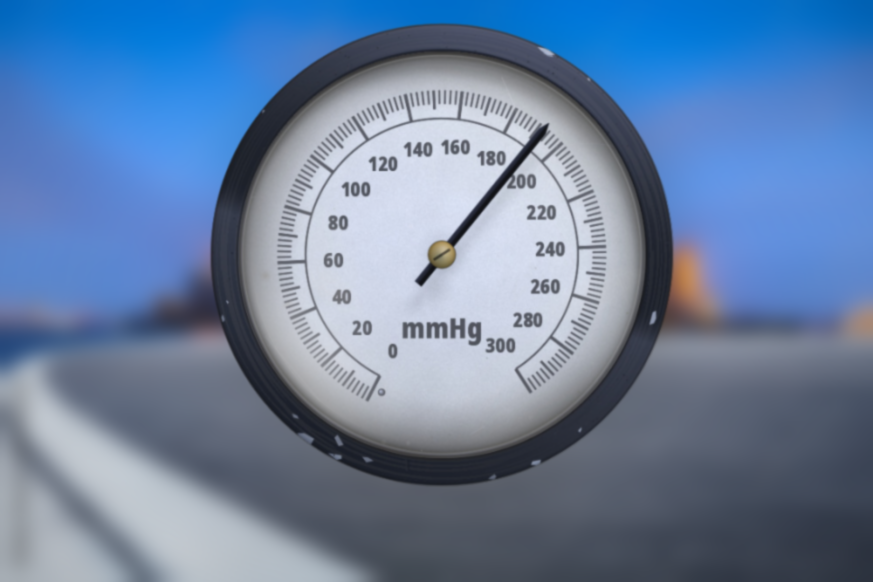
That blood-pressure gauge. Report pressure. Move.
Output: 192 mmHg
